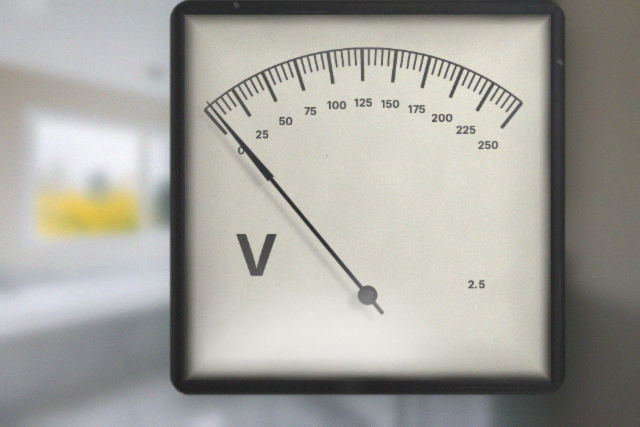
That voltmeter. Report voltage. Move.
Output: 5 V
